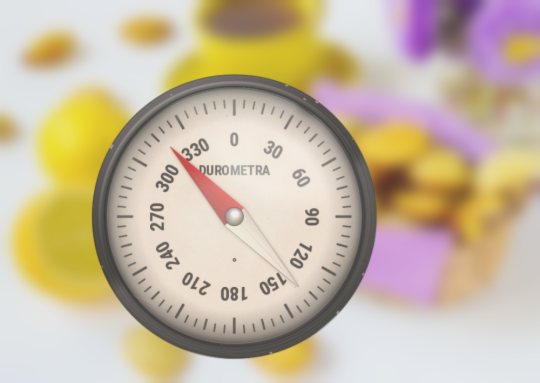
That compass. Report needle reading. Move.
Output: 317.5 °
